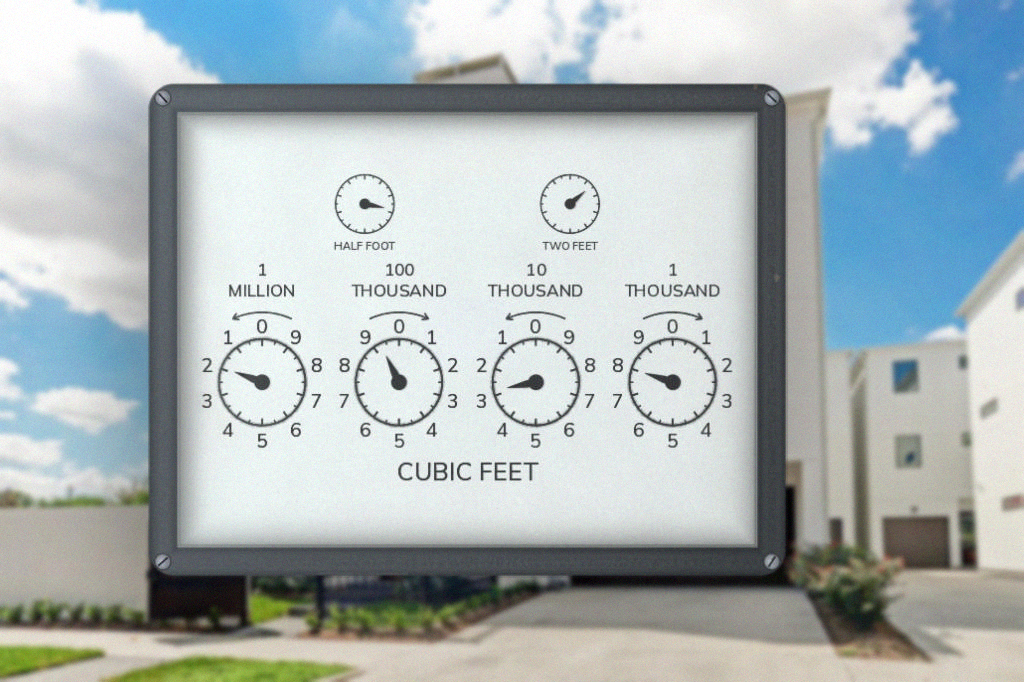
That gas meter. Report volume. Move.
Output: 192800 ft³
